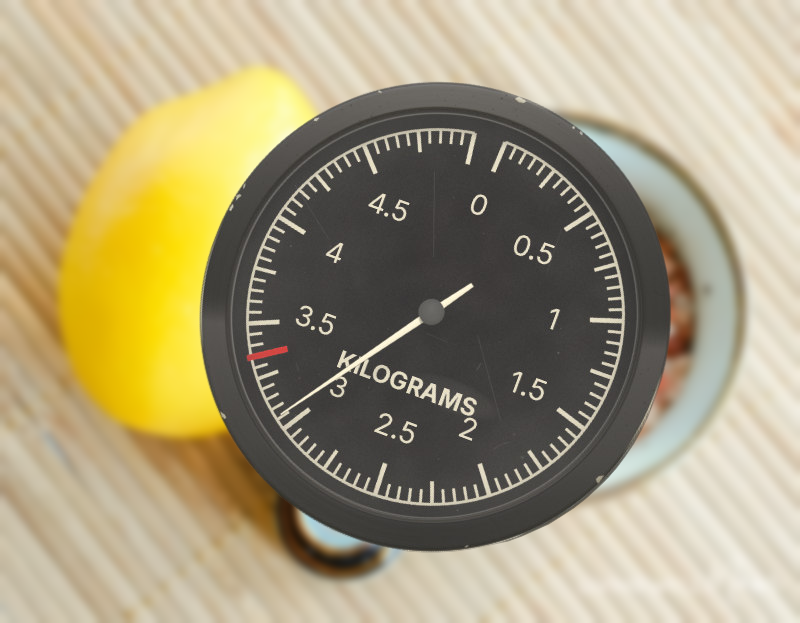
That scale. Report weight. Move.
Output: 3.05 kg
